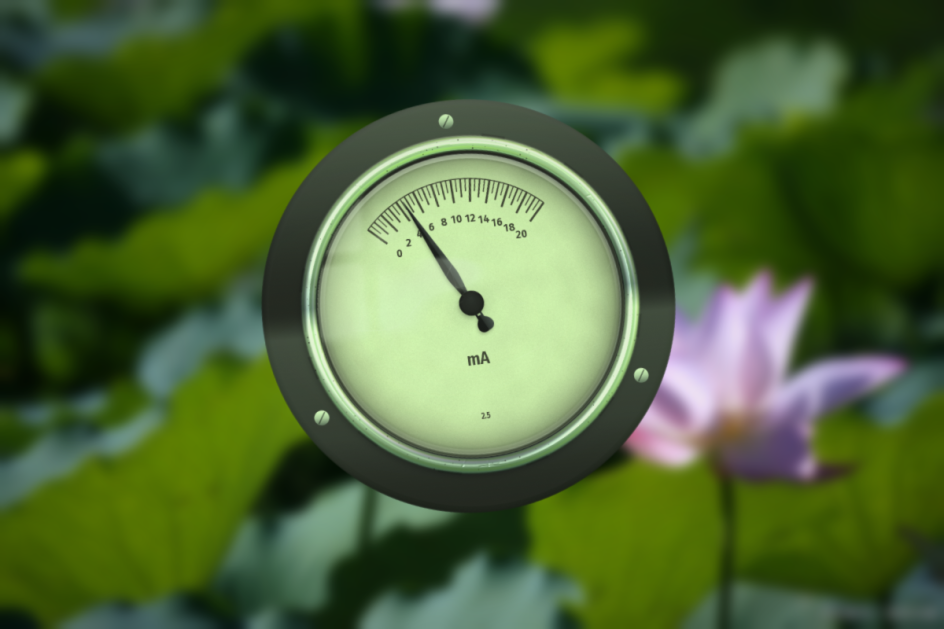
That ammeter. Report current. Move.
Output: 4.5 mA
